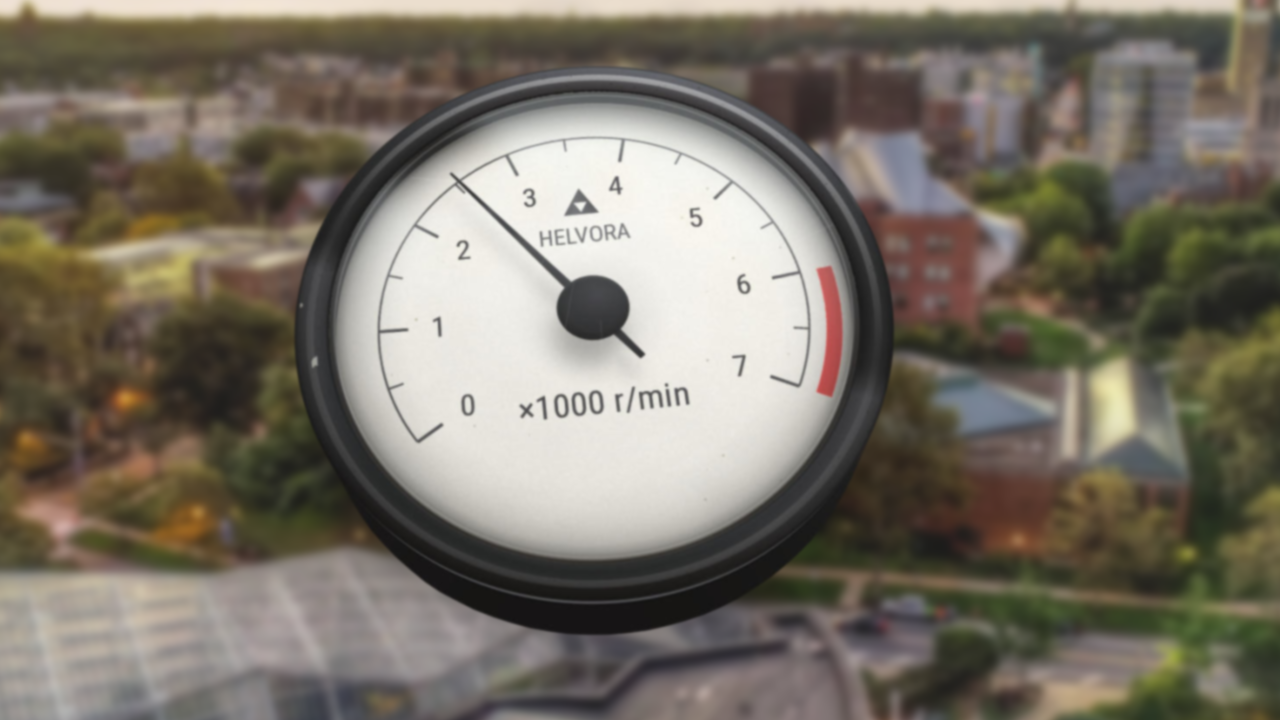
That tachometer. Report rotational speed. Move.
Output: 2500 rpm
